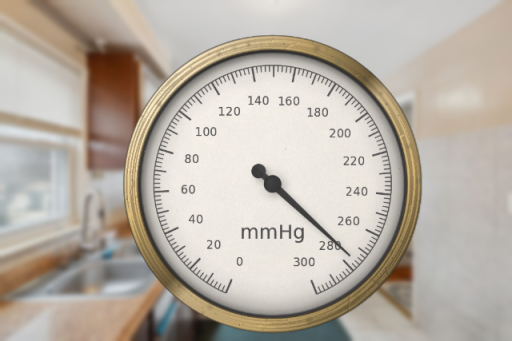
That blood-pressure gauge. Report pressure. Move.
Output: 276 mmHg
